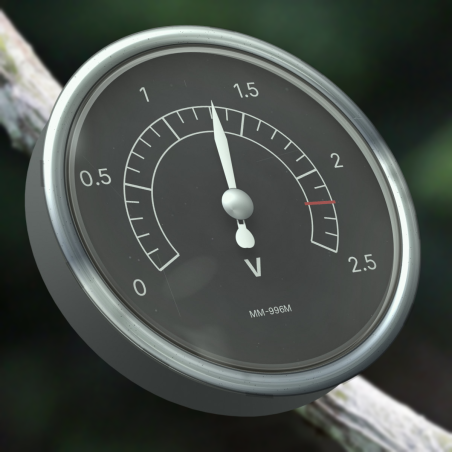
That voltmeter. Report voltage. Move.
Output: 1.3 V
